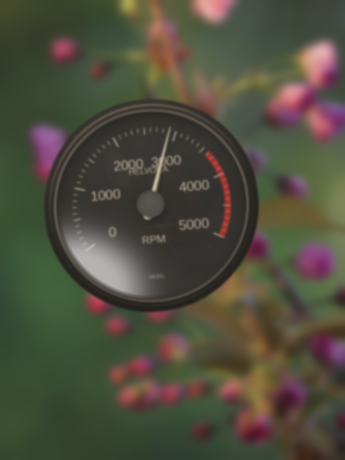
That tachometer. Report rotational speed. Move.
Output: 2900 rpm
